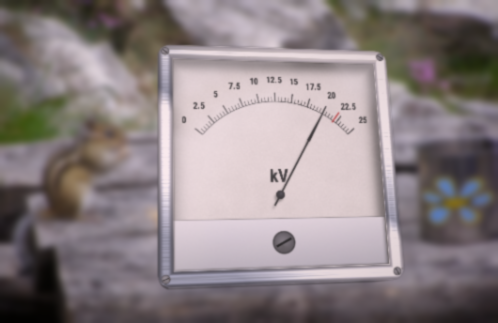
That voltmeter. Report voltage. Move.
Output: 20 kV
